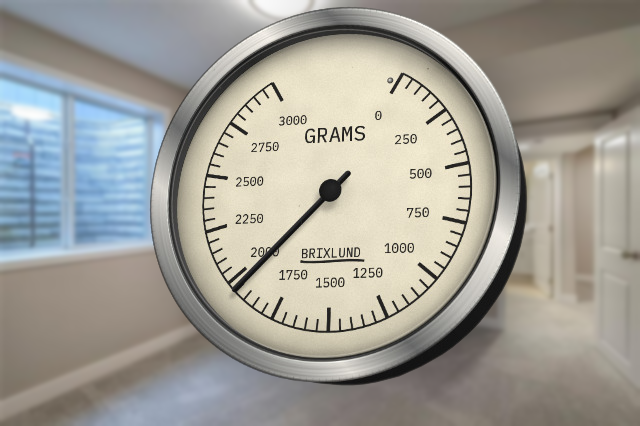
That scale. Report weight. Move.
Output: 1950 g
